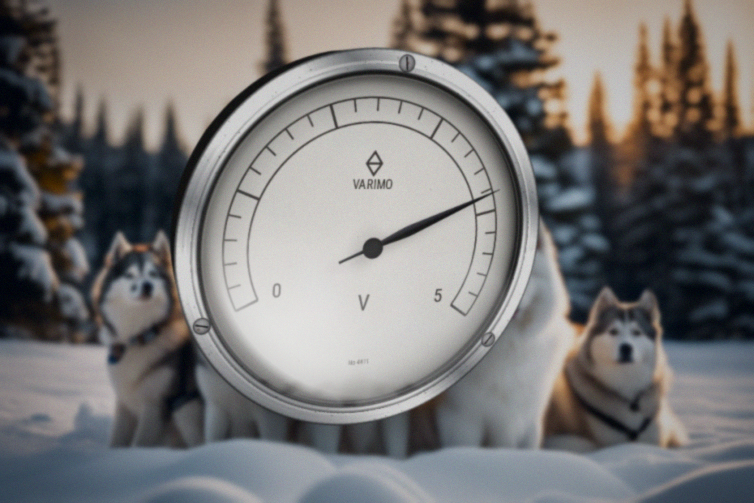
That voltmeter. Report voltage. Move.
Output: 3.8 V
